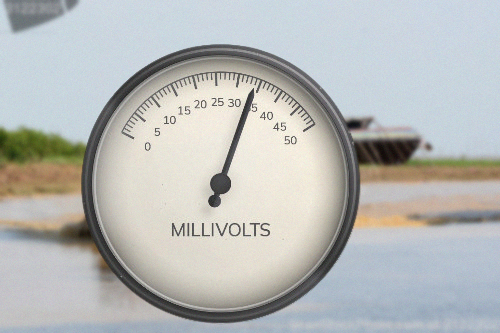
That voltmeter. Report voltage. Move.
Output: 34 mV
